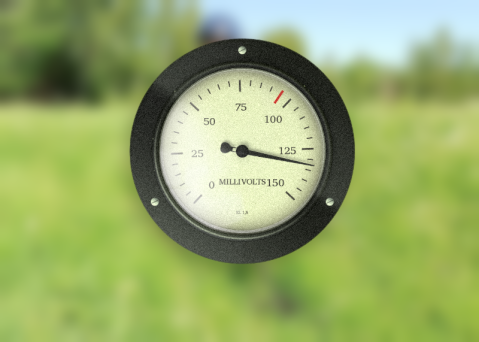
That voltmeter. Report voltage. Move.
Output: 132.5 mV
